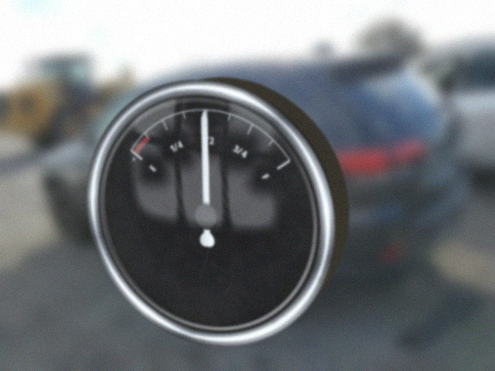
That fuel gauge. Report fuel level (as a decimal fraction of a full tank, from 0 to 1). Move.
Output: 0.5
